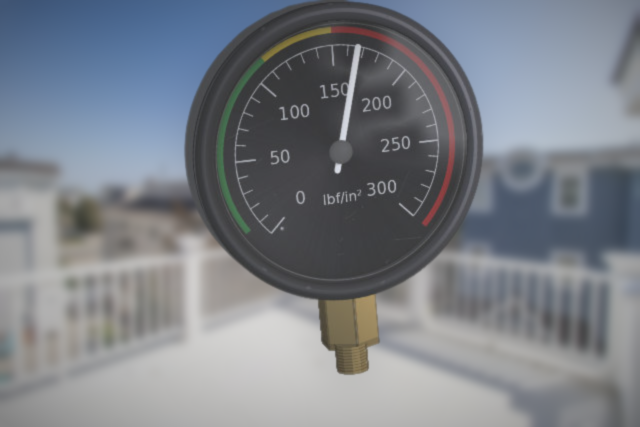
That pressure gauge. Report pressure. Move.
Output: 165 psi
